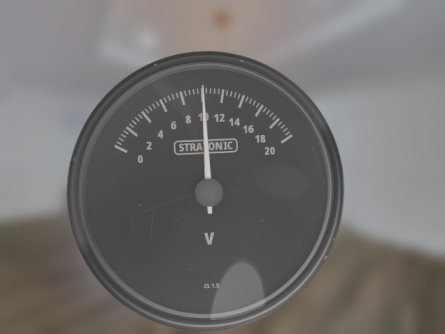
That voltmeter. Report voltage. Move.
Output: 10 V
